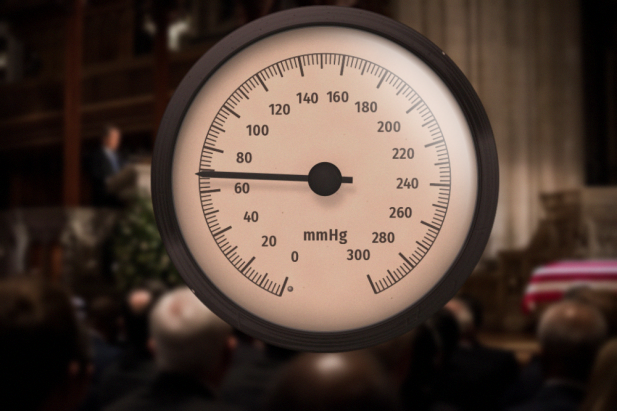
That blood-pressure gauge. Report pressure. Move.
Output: 68 mmHg
